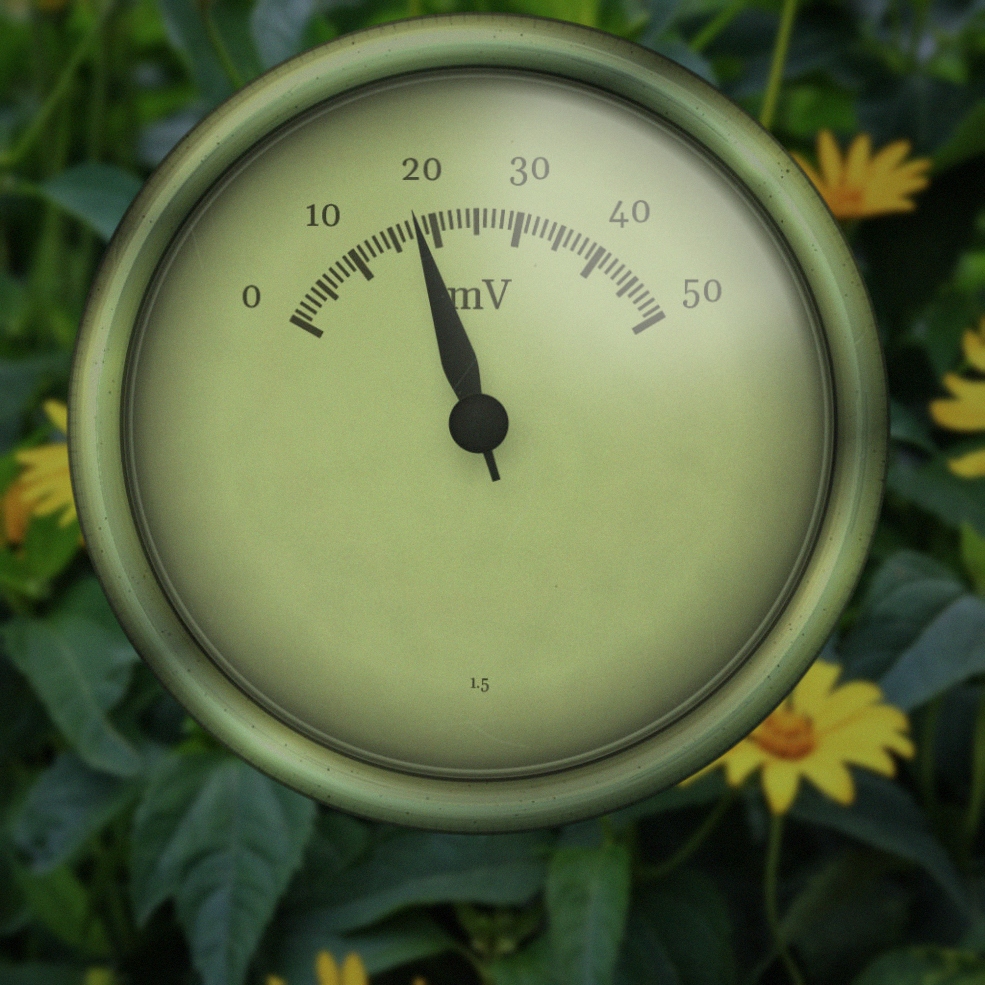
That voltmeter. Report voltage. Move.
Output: 18 mV
